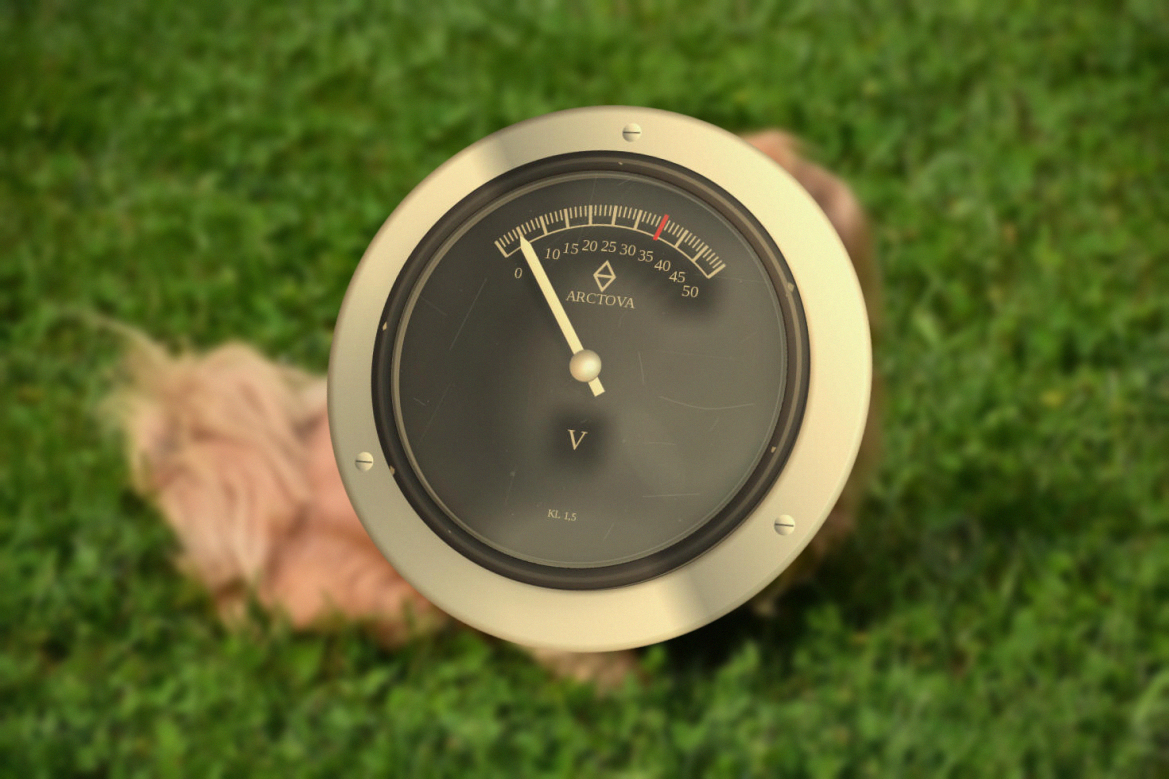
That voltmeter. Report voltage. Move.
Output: 5 V
